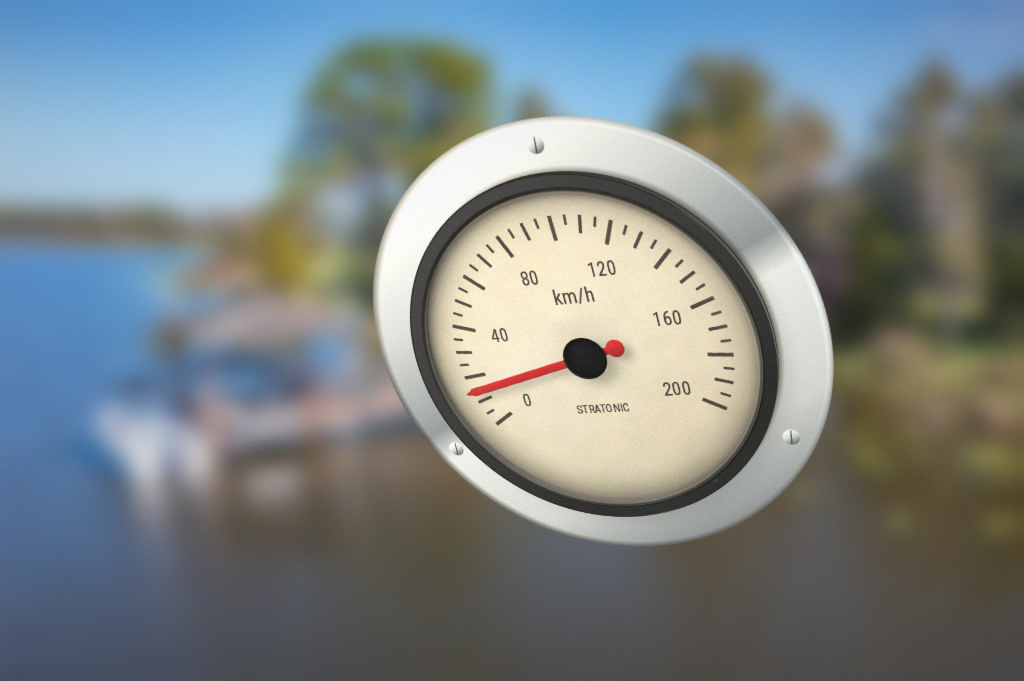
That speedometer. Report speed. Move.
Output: 15 km/h
